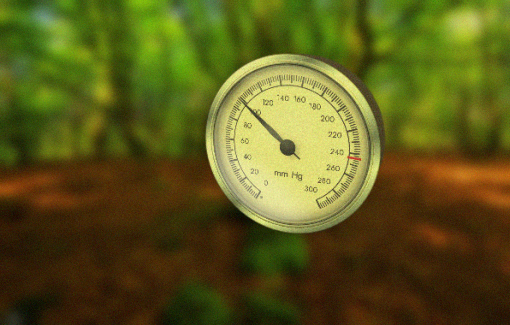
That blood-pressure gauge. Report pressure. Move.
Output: 100 mmHg
